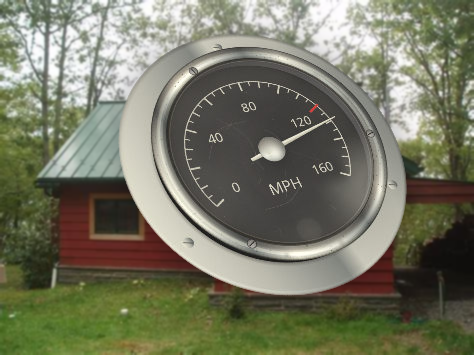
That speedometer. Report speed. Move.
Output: 130 mph
